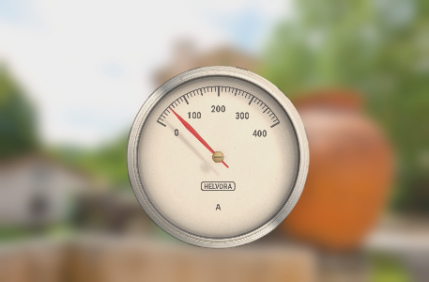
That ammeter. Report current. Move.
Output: 50 A
